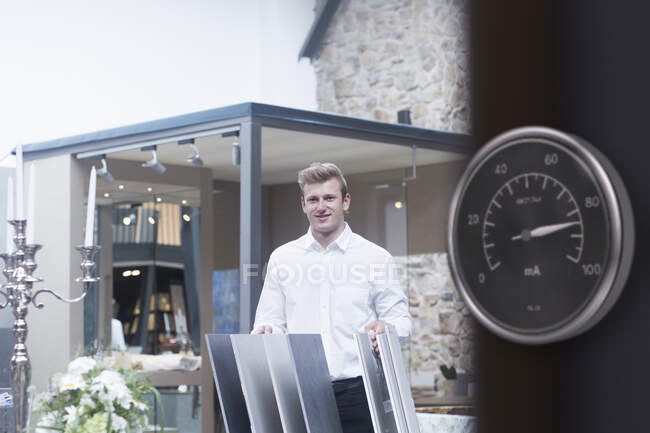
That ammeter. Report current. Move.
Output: 85 mA
